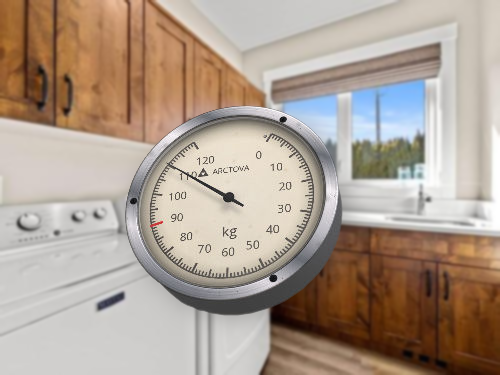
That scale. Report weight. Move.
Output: 110 kg
